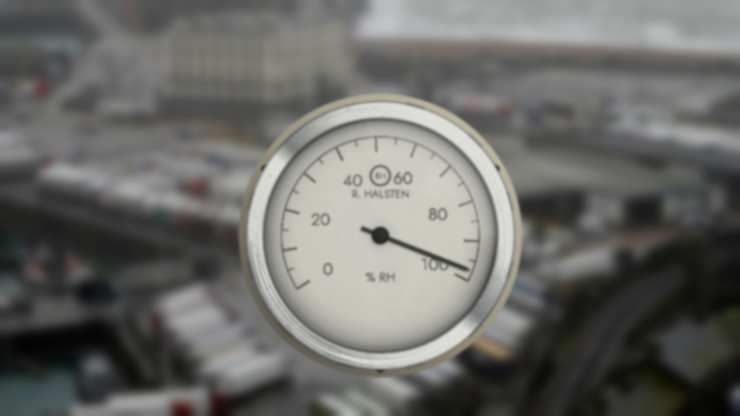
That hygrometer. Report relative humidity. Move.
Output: 97.5 %
